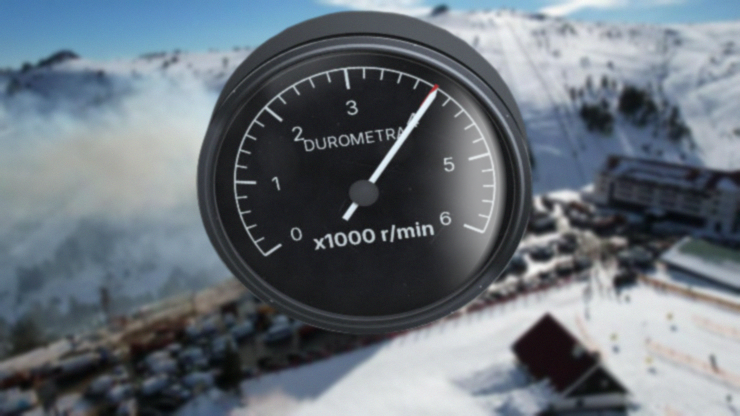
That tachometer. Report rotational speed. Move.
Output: 4000 rpm
